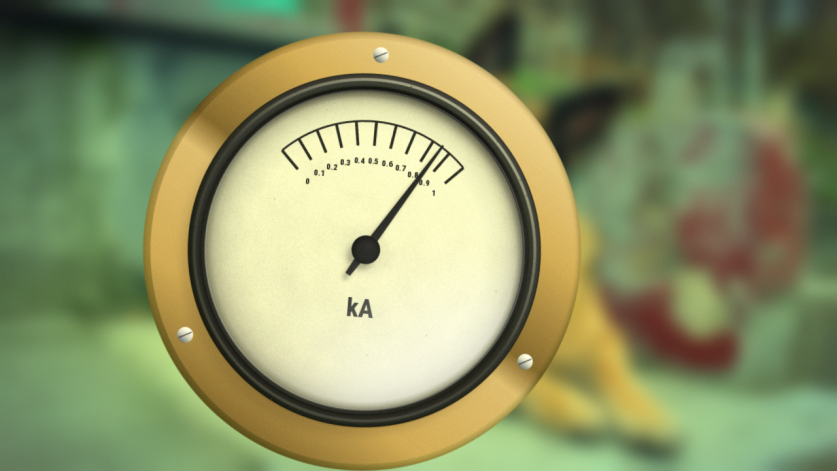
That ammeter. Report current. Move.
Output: 0.85 kA
